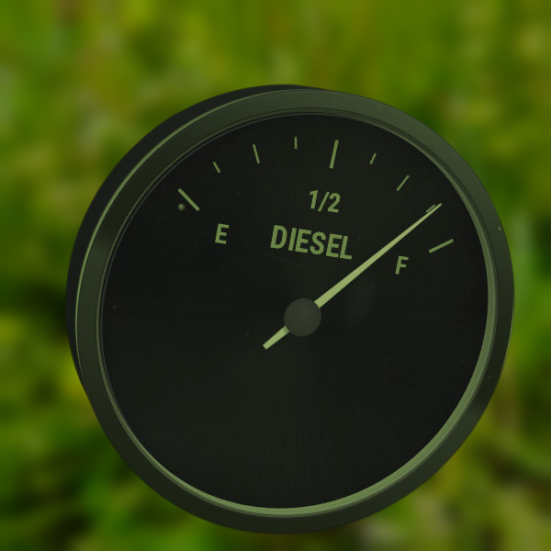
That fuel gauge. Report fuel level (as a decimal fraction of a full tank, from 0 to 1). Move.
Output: 0.875
